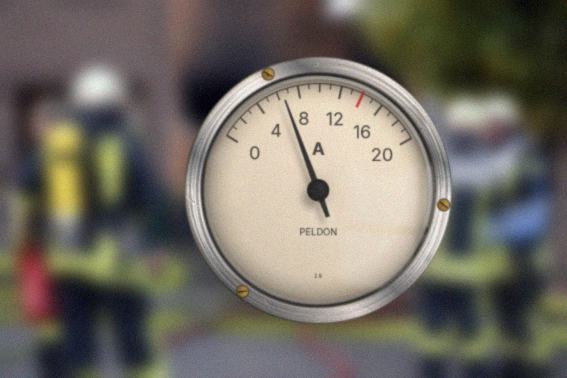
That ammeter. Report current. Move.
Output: 6.5 A
